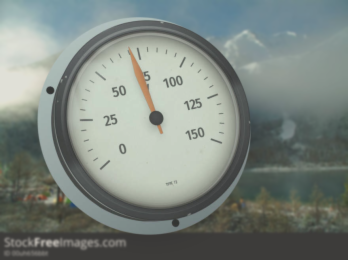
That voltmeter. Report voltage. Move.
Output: 70 V
